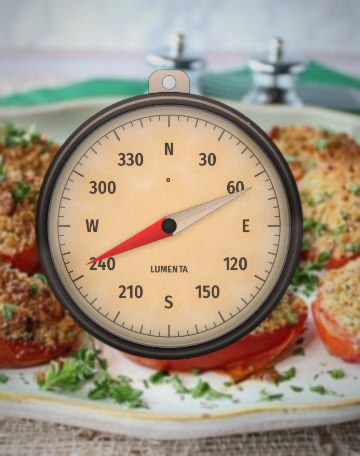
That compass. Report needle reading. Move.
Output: 245 °
